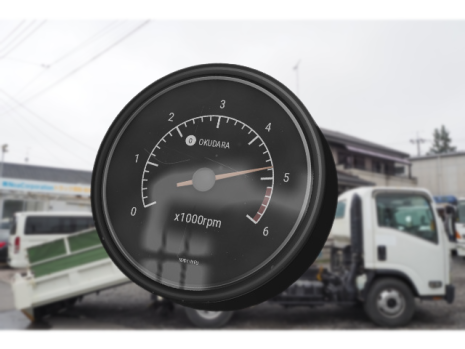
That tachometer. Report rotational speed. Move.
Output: 4800 rpm
